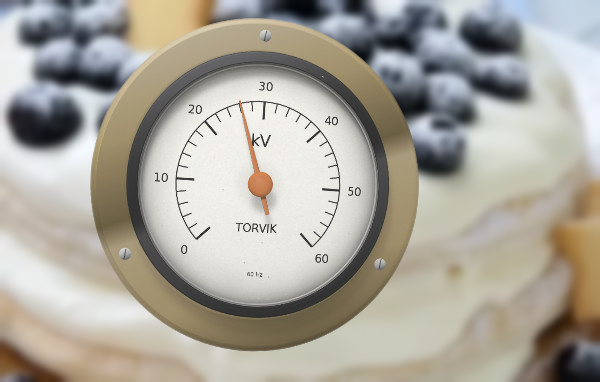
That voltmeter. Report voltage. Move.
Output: 26 kV
